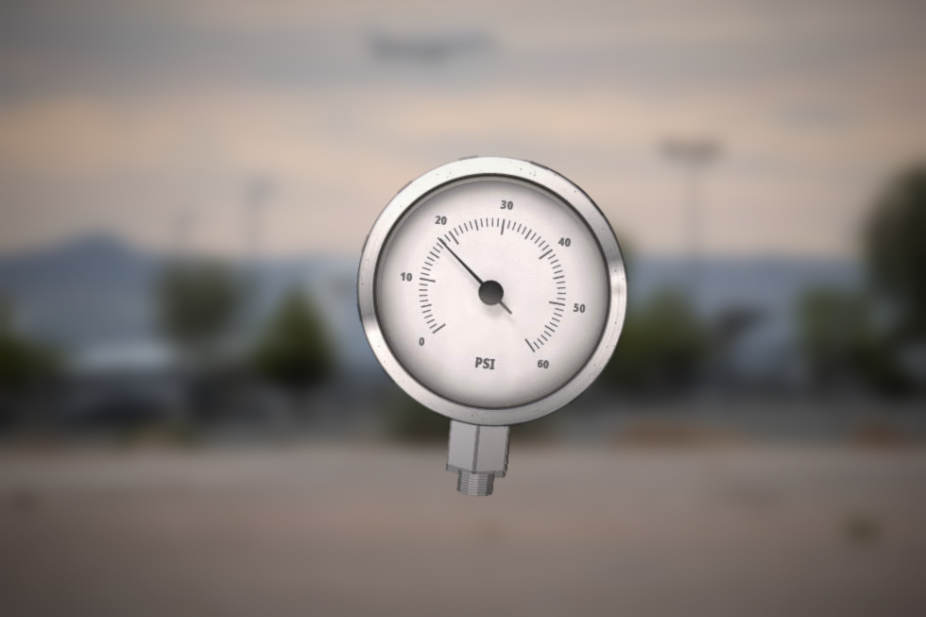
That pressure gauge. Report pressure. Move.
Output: 18 psi
